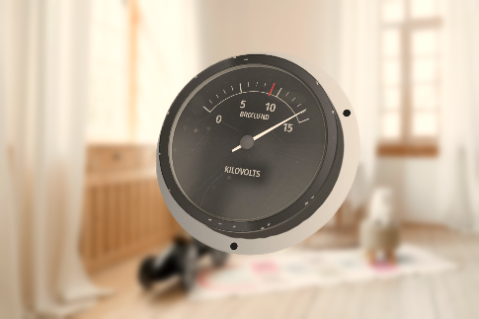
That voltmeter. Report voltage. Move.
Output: 14 kV
